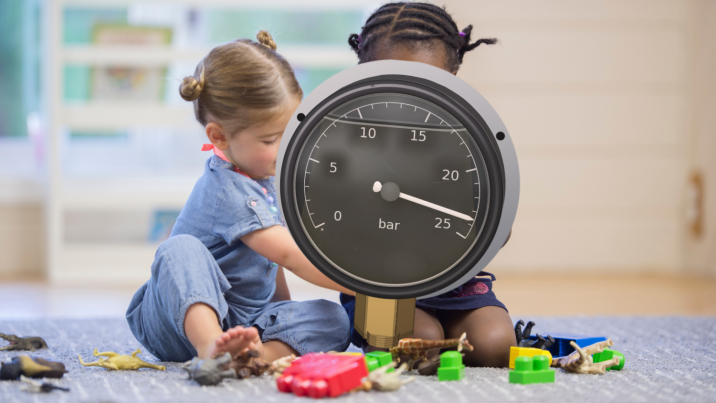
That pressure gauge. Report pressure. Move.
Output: 23.5 bar
